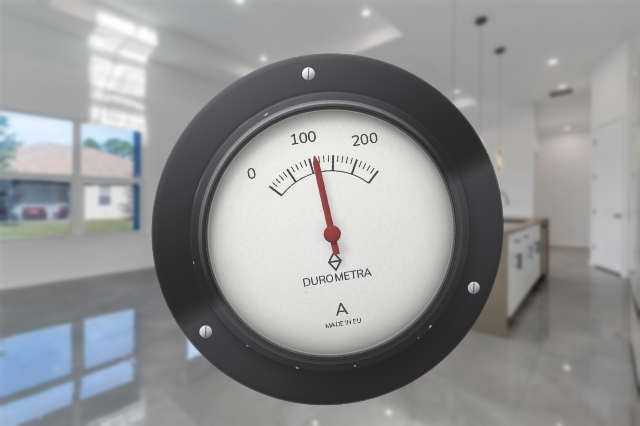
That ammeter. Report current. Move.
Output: 110 A
